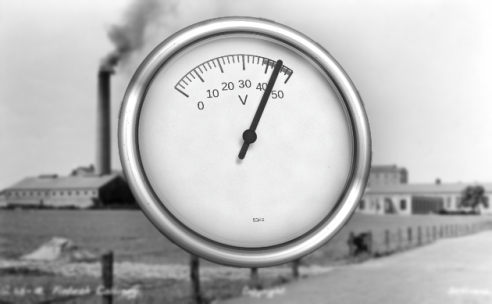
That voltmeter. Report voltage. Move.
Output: 44 V
